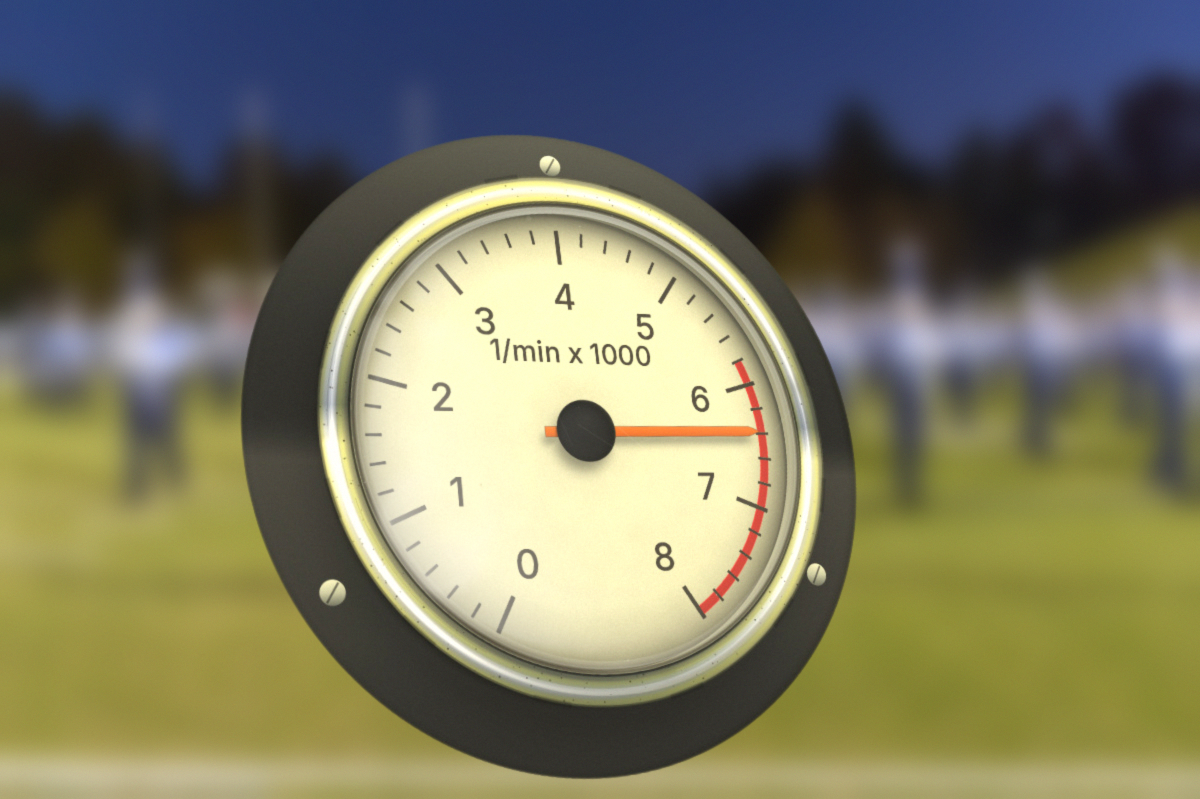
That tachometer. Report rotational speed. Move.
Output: 6400 rpm
